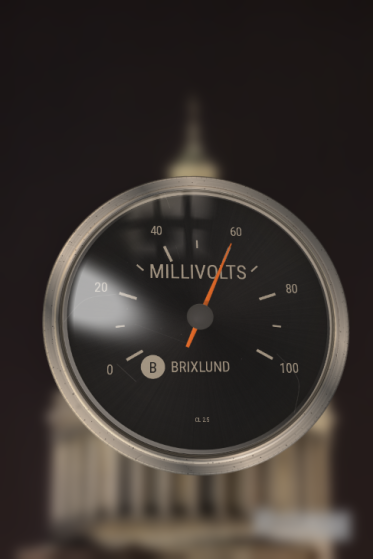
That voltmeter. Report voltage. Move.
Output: 60 mV
